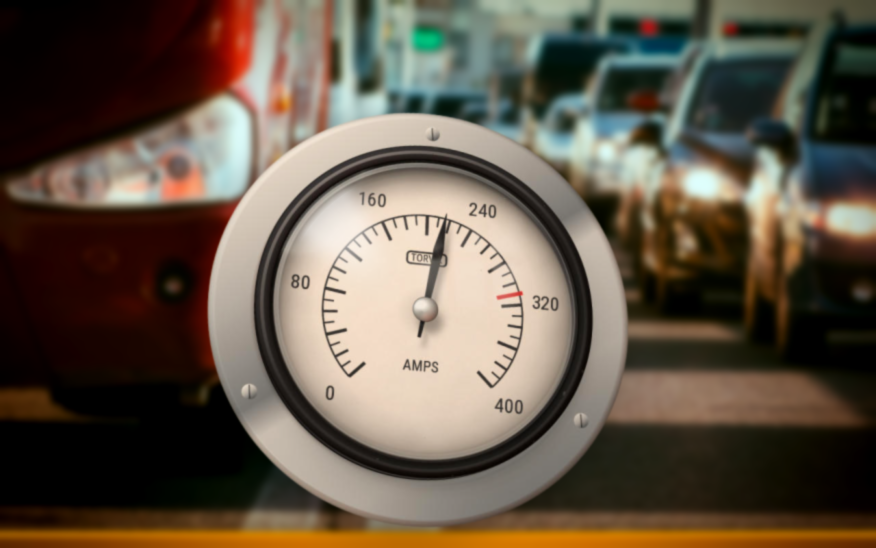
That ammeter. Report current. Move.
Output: 215 A
